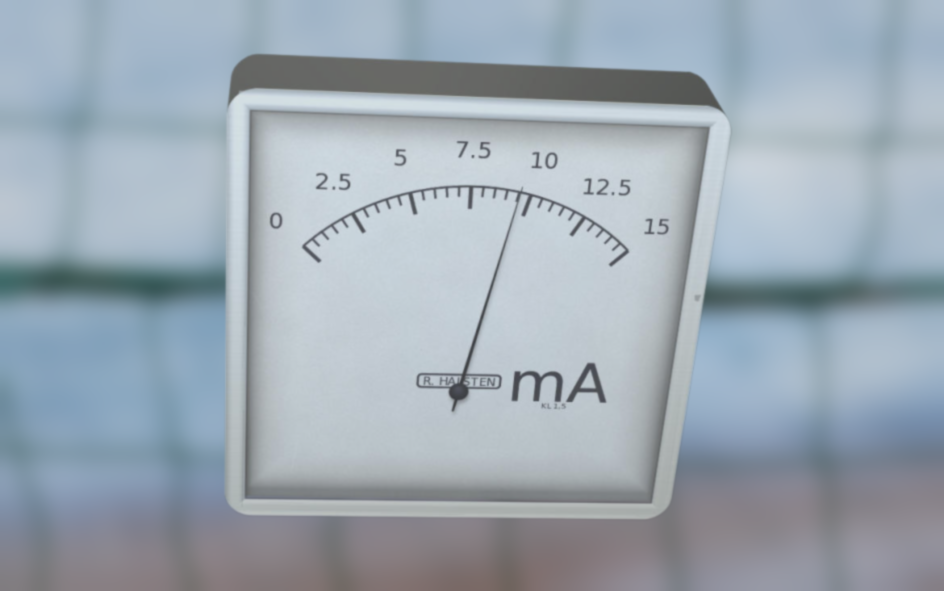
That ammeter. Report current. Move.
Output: 9.5 mA
